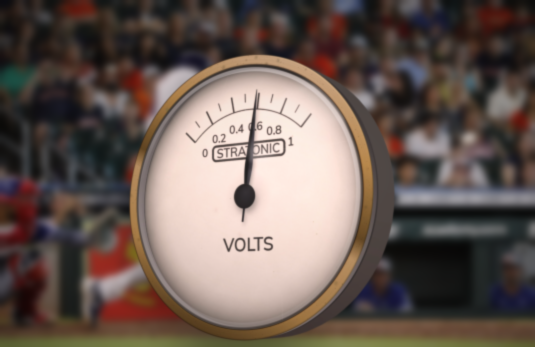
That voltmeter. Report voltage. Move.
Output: 0.6 V
